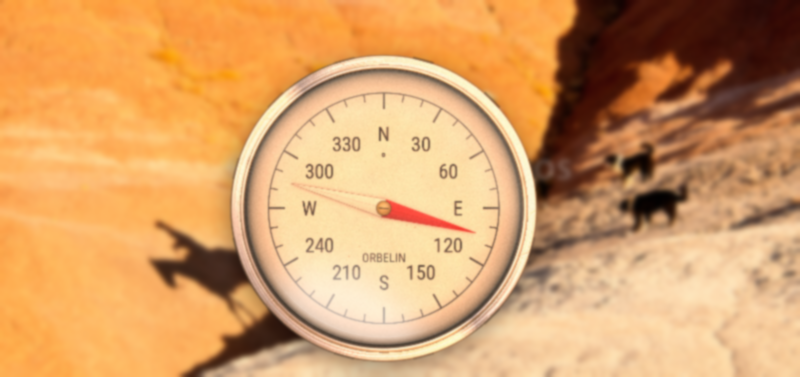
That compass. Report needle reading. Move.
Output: 105 °
